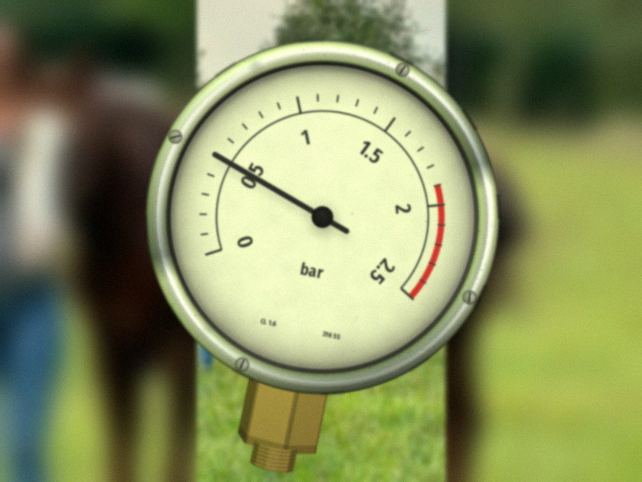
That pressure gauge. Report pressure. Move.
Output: 0.5 bar
